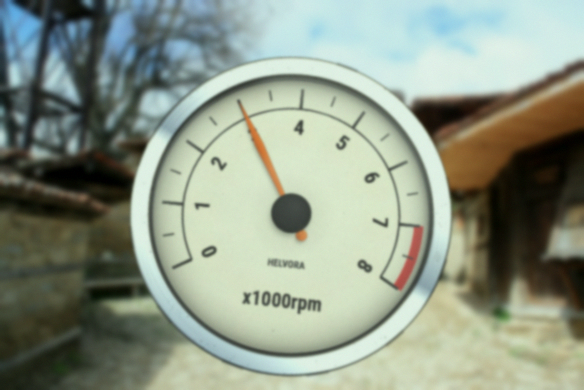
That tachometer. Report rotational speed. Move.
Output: 3000 rpm
